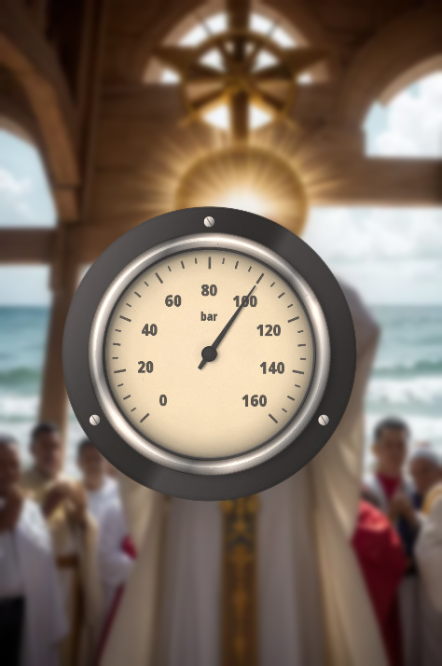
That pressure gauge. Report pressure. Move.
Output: 100 bar
